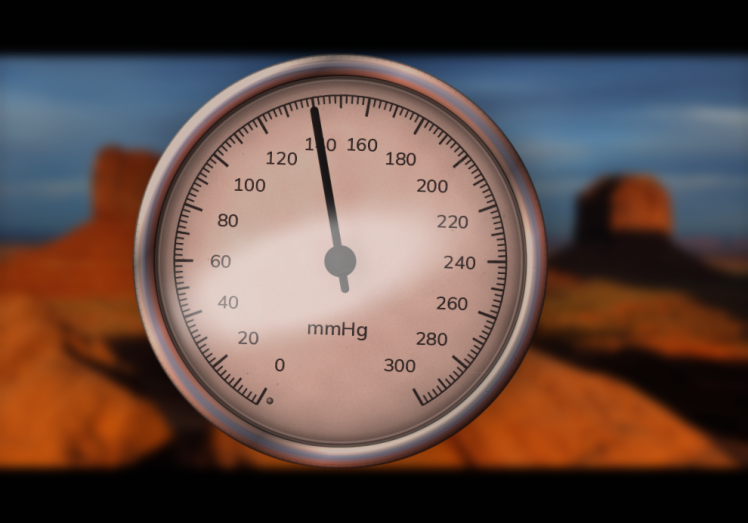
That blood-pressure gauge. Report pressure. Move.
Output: 140 mmHg
